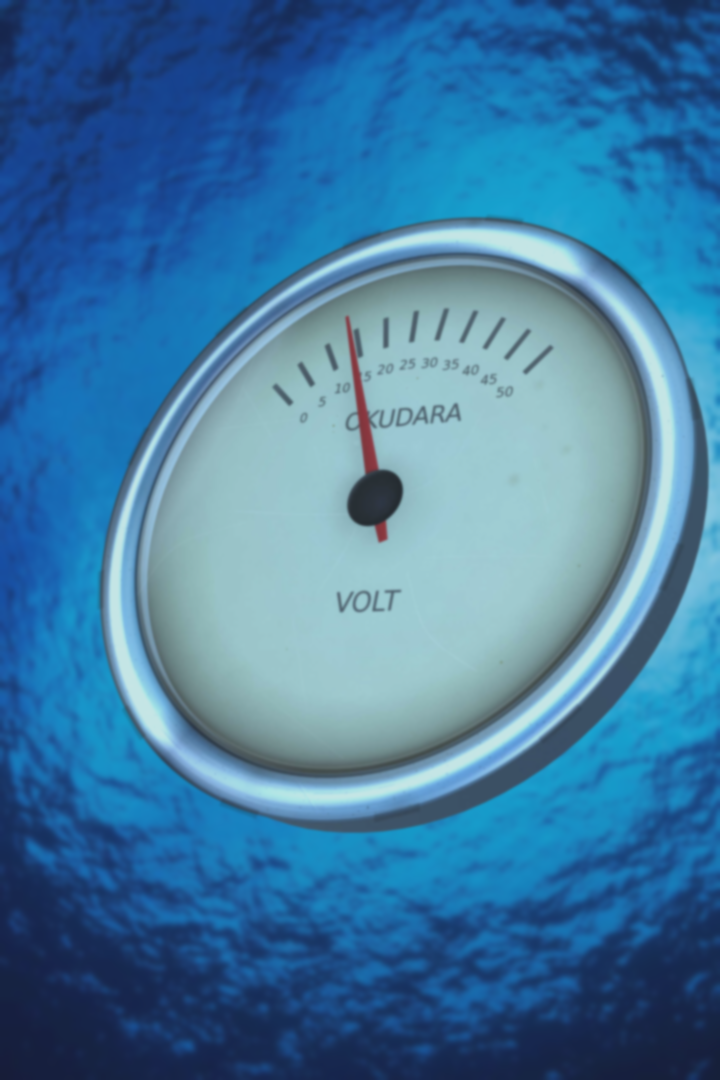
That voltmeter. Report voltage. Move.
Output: 15 V
